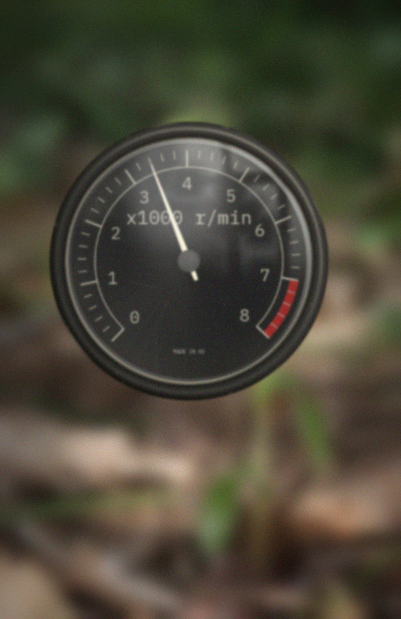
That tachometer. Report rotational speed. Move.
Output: 3400 rpm
